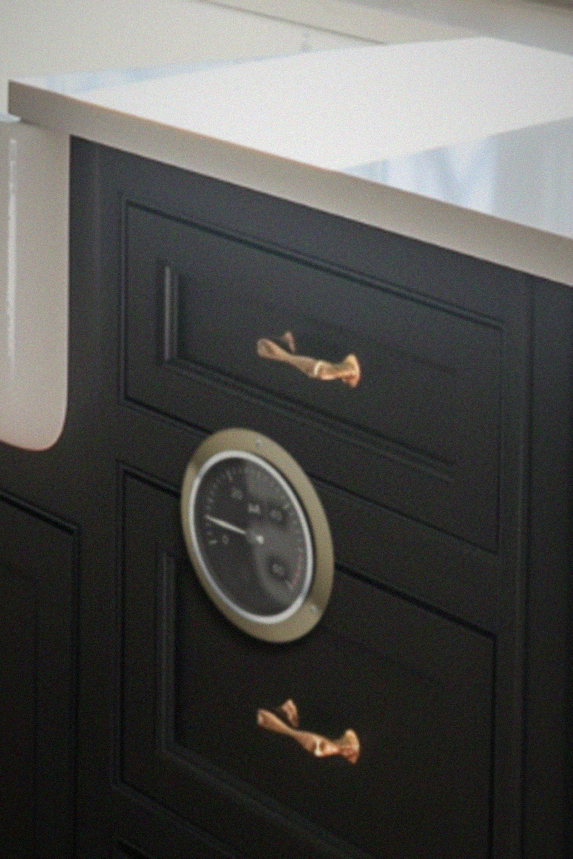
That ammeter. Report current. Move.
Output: 6 µA
